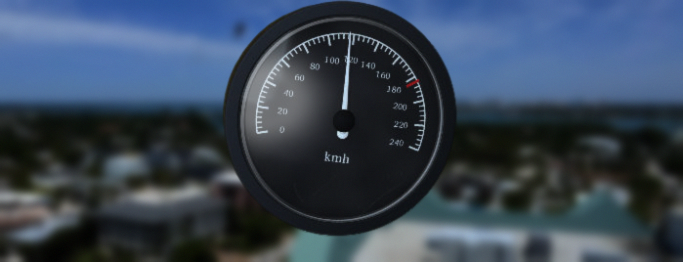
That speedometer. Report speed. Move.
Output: 116 km/h
